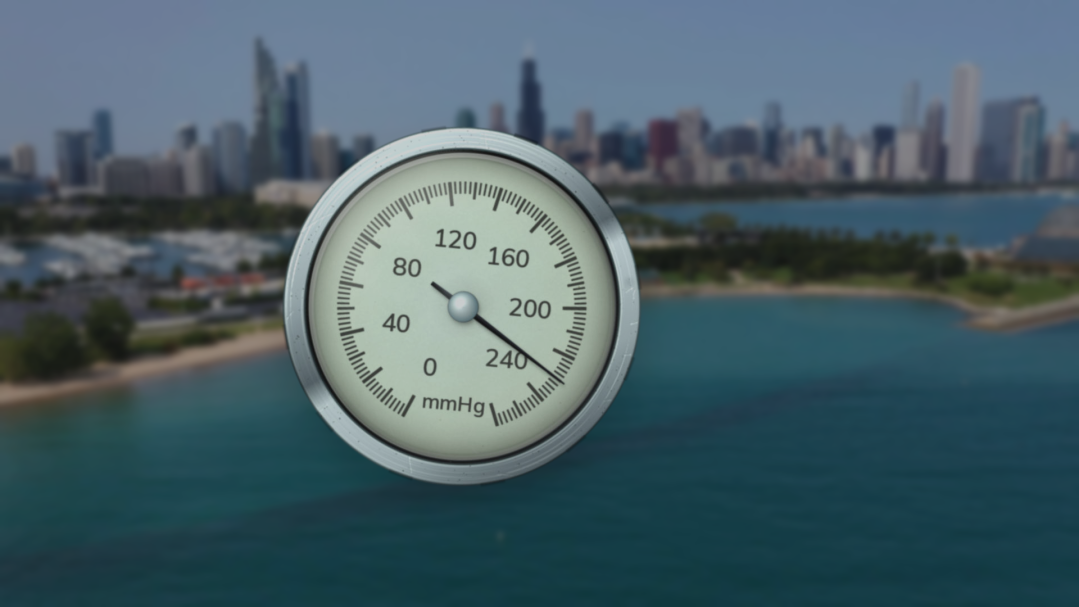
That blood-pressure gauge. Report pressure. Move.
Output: 230 mmHg
